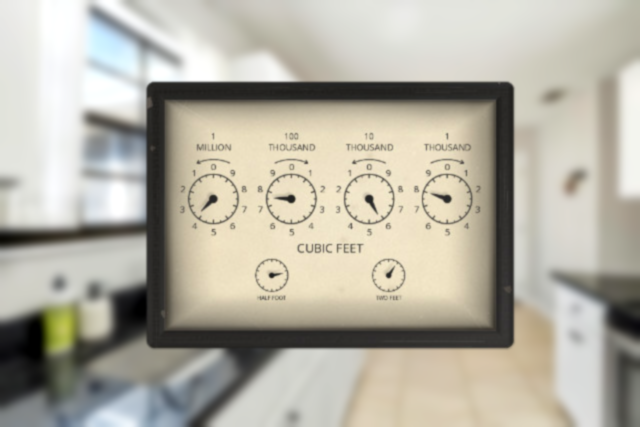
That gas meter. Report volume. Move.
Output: 375800 ft³
